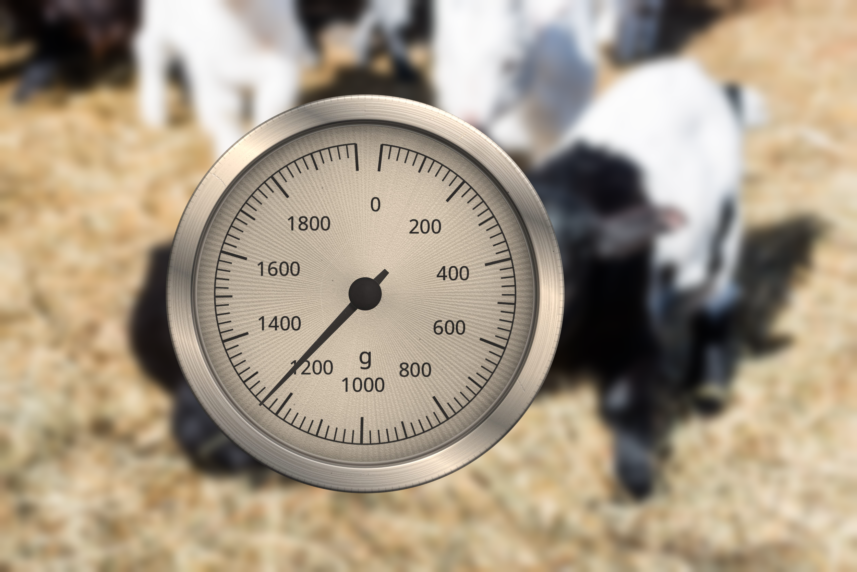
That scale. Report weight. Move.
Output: 1240 g
